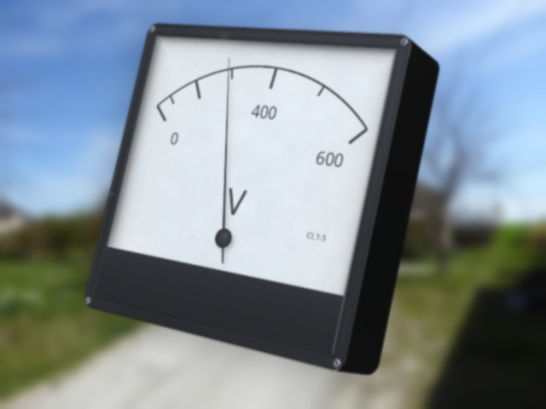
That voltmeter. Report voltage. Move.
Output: 300 V
